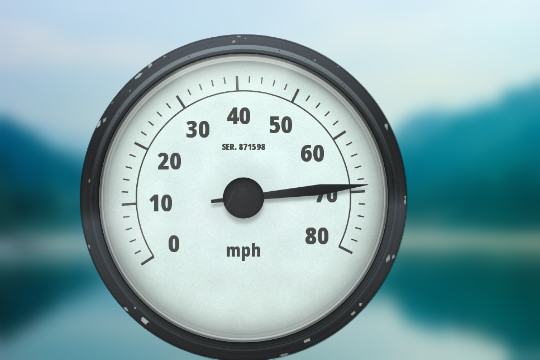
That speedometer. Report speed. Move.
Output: 69 mph
